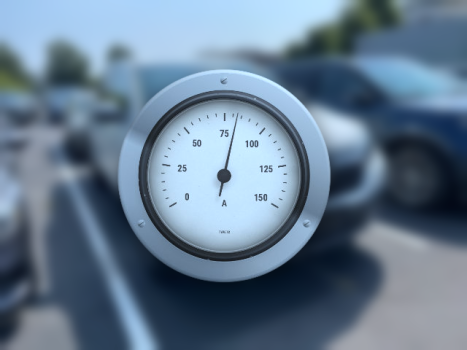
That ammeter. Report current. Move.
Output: 82.5 A
